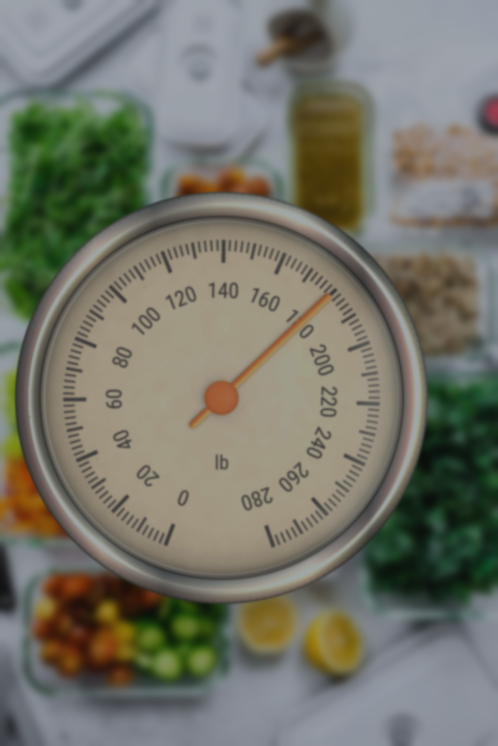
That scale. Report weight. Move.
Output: 180 lb
